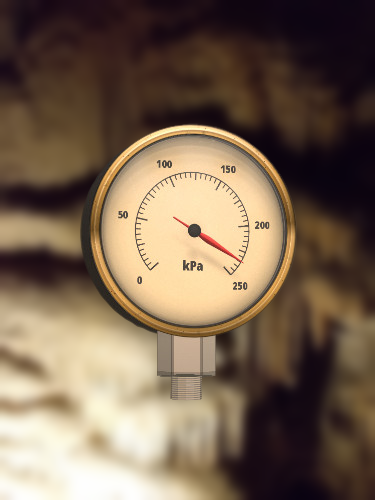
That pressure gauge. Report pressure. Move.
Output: 235 kPa
